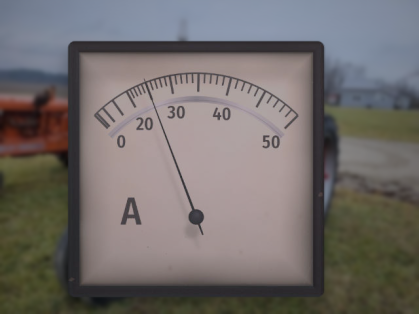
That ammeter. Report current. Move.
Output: 25 A
